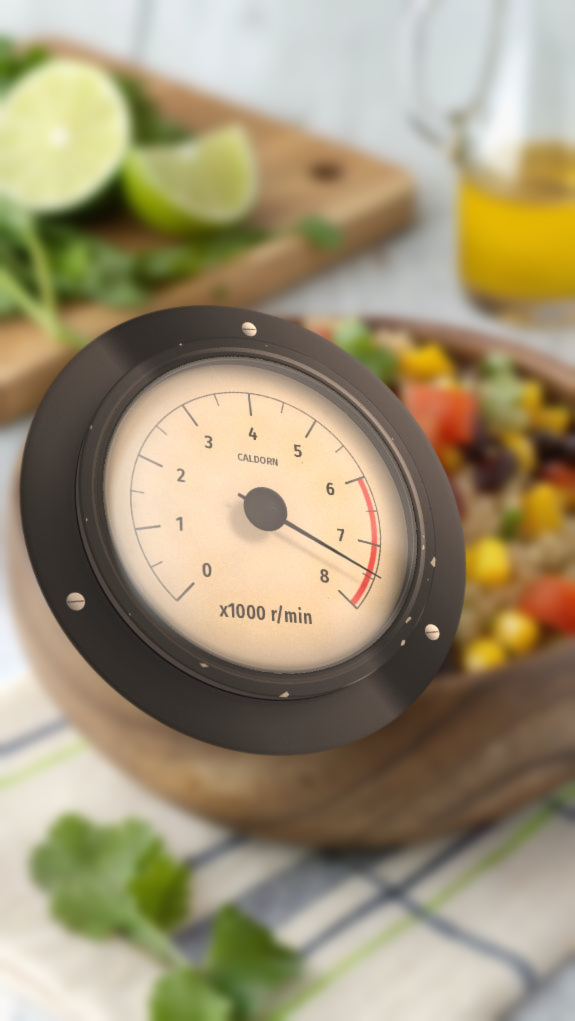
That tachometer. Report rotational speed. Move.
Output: 7500 rpm
